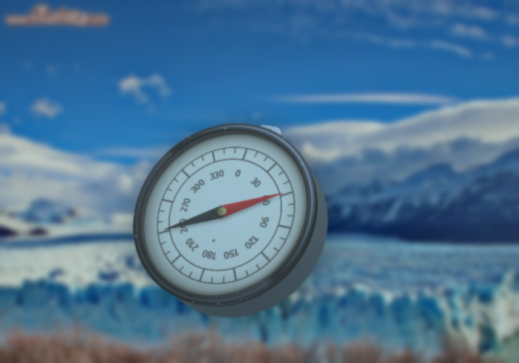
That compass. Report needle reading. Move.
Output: 60 °
